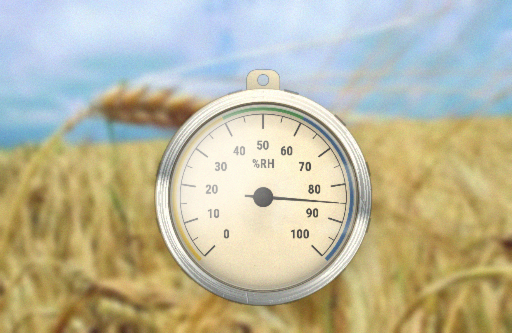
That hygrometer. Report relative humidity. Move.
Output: 85 %
